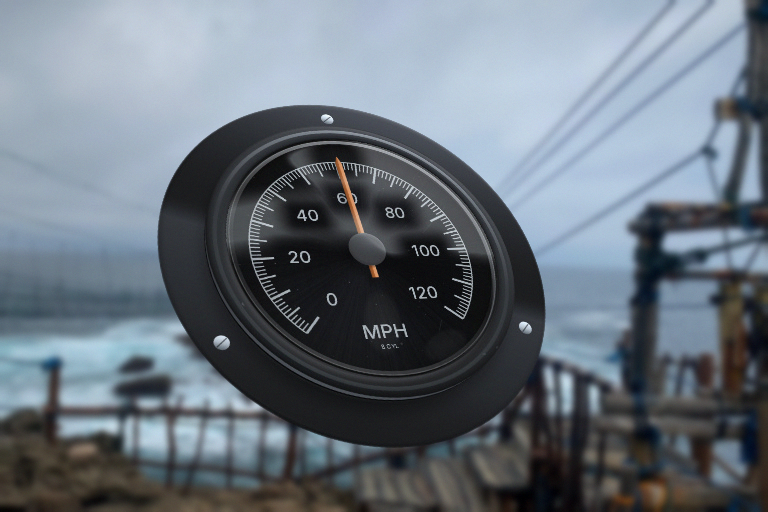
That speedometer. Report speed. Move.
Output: 60 mph
